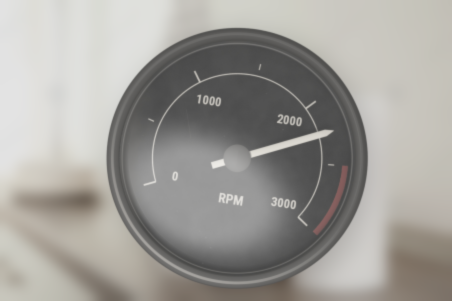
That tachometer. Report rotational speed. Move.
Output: 2250 rpm
